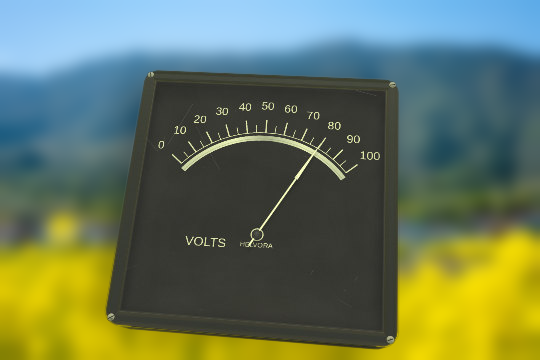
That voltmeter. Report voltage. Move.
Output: 80 V
